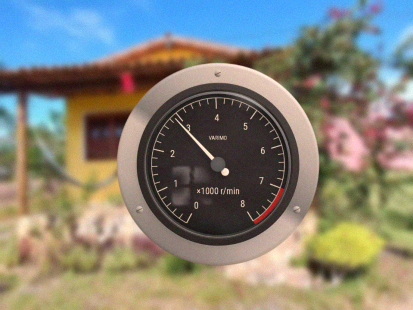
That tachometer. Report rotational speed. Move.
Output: 2900 rpm
